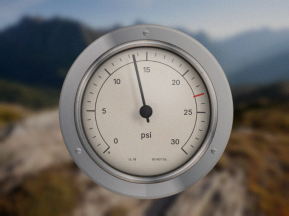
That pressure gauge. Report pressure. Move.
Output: 13.5 psi
